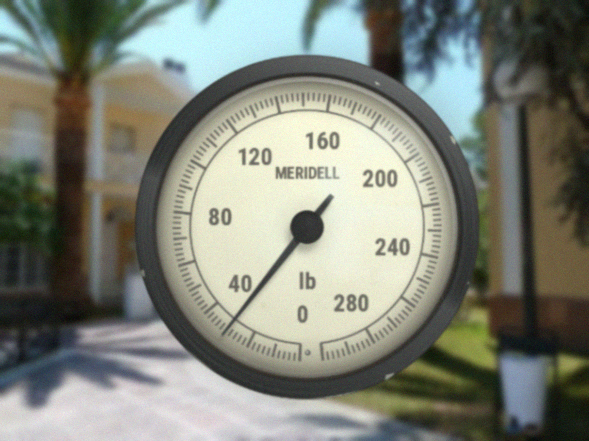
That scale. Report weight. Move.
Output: 30 lb
